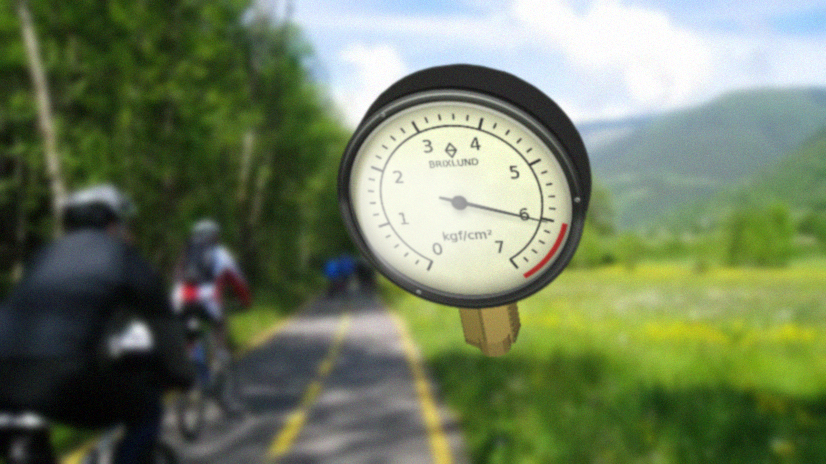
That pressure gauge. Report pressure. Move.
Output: 6 kg/cm²
